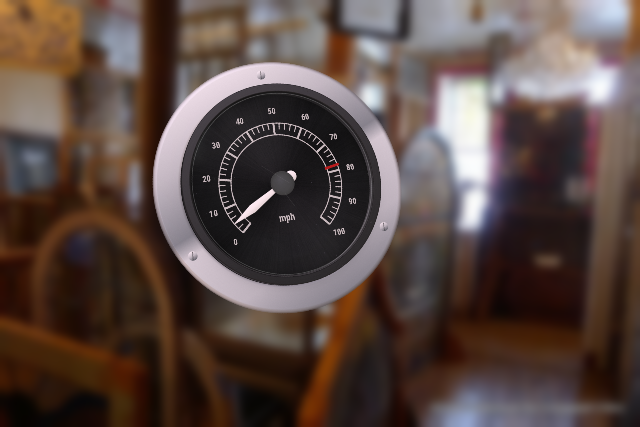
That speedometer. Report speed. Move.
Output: 4 mph
